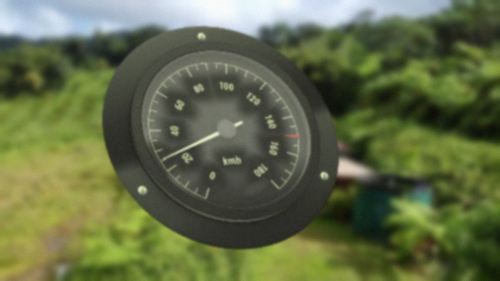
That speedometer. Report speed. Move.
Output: 25 km/h
